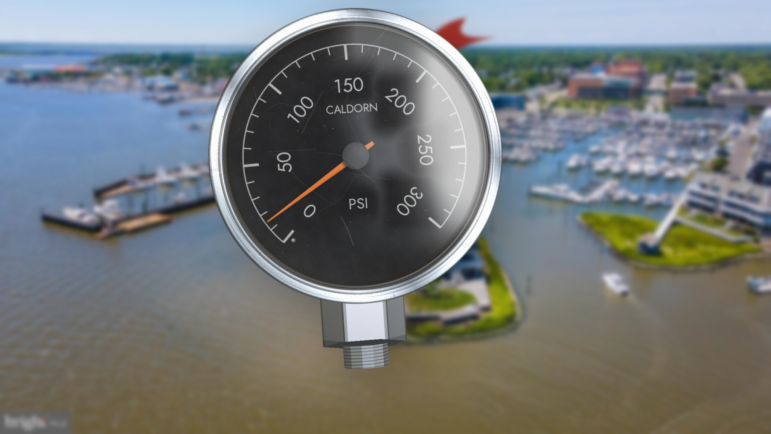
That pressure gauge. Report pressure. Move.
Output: 15 psi
